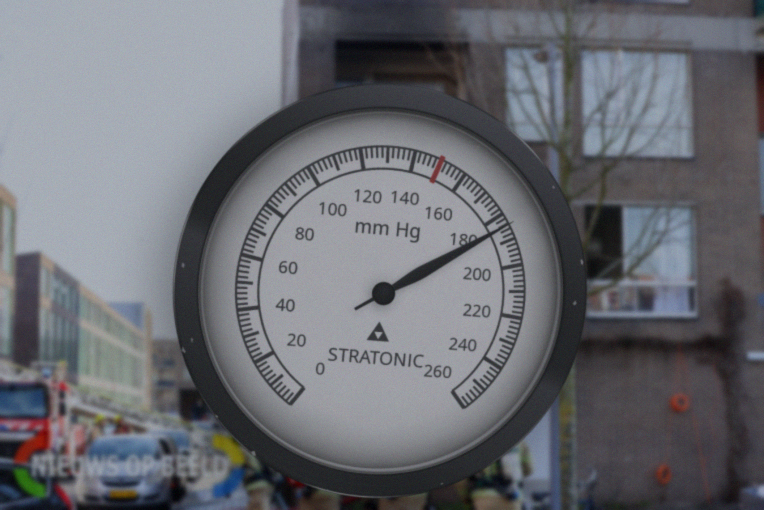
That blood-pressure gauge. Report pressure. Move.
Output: 184 mmHg
